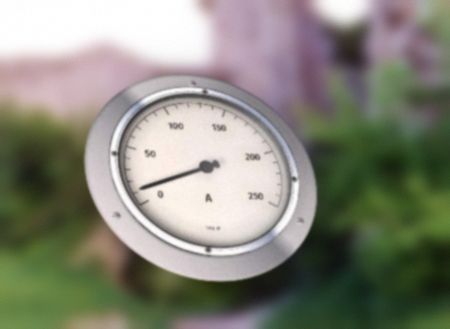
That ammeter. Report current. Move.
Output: 10 A
